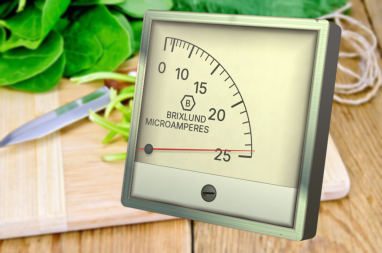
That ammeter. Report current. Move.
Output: 24.5 µA
